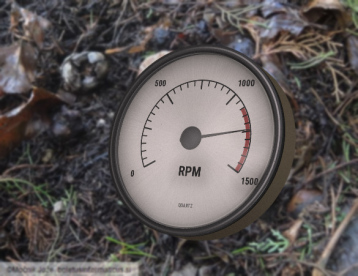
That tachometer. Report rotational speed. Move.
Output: 1250 rpm
